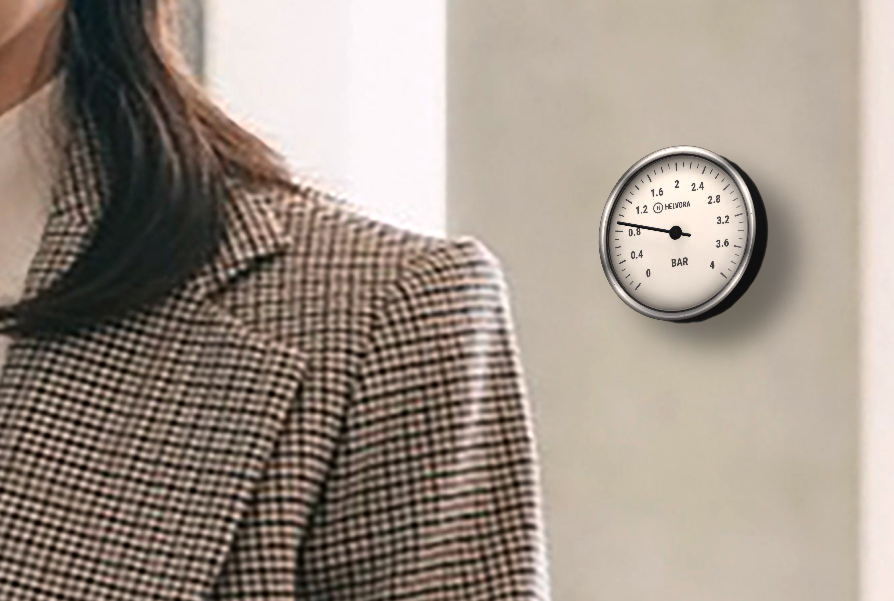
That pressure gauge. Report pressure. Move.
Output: 0.9 bar
